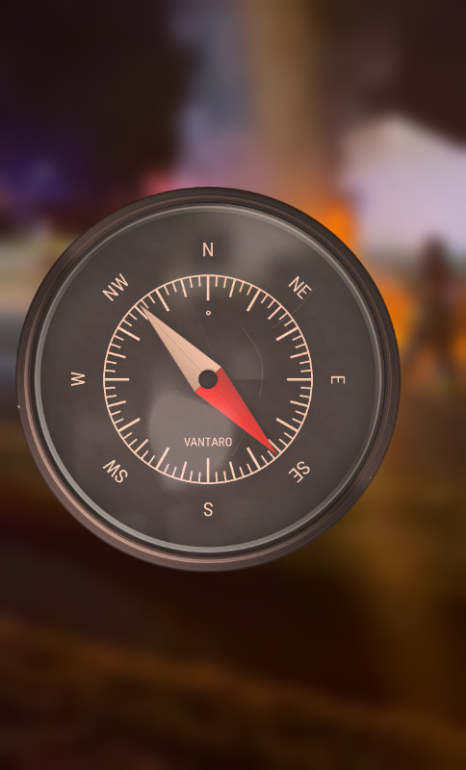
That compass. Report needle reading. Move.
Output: 137.5 °
